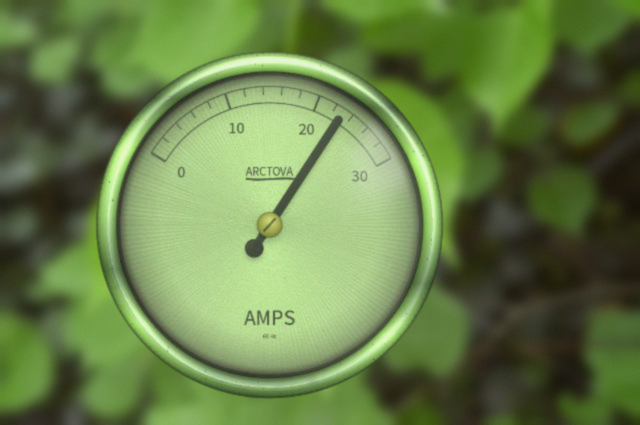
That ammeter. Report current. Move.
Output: 23 A
